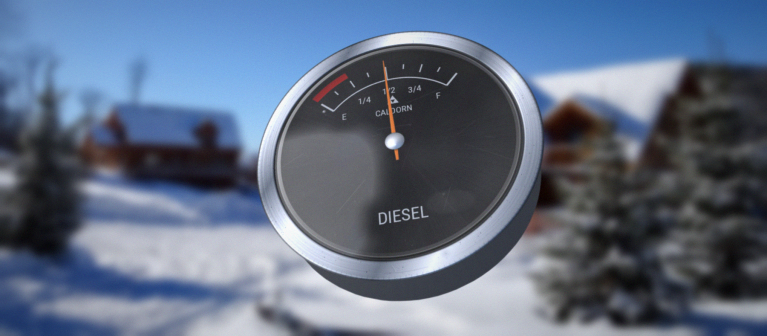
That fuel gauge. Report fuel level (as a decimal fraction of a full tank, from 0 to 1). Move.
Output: 0.5
